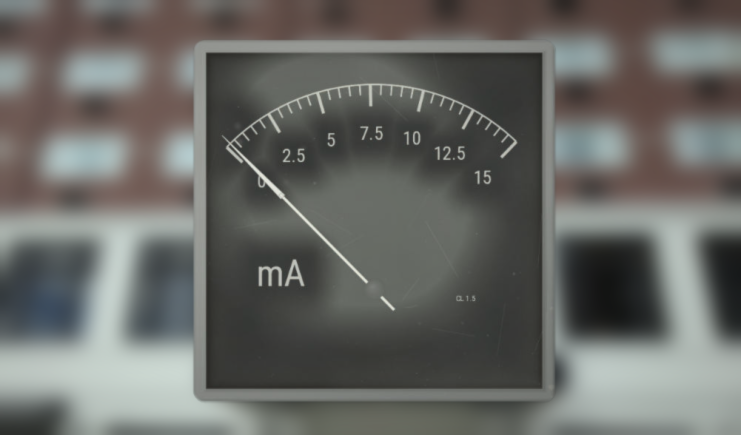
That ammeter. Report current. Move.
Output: 0.25 mA
